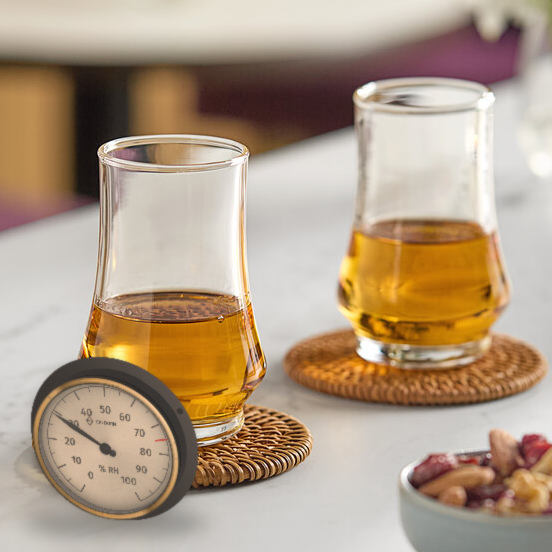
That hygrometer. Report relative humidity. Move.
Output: 30 %
